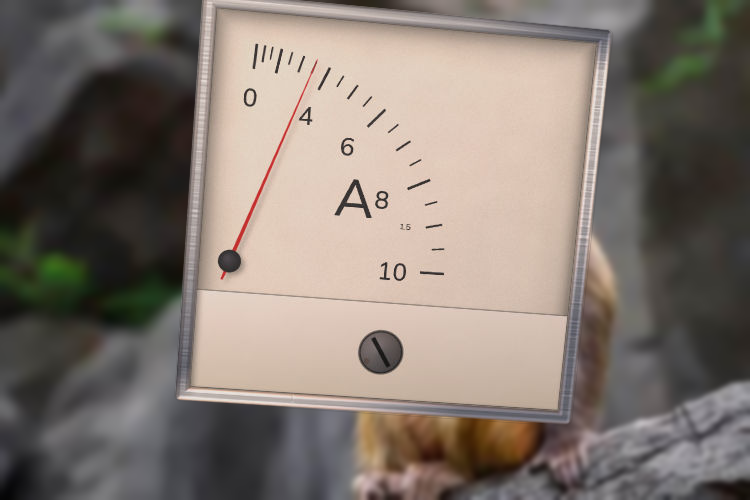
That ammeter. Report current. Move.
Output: 3.5 A
